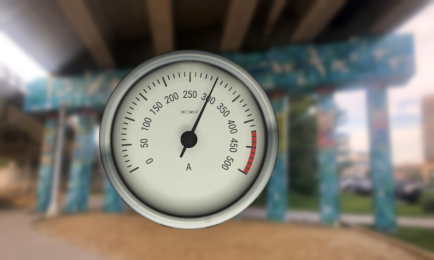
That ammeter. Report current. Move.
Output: 300 A
